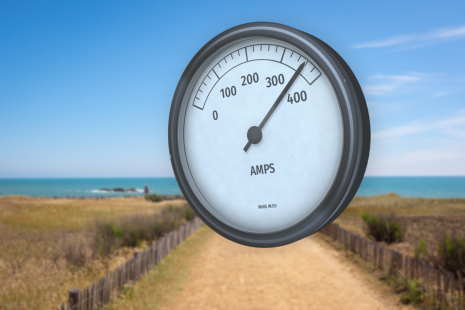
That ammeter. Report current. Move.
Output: 360 A
